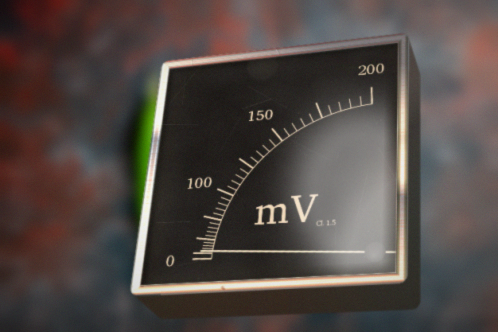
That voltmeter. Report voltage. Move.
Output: 25 mV
